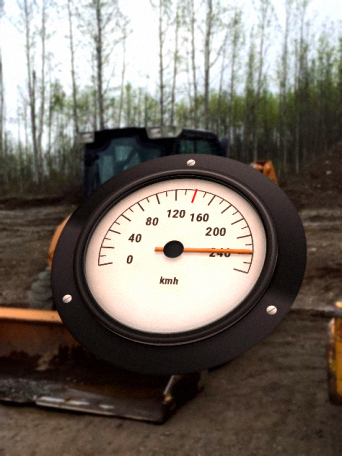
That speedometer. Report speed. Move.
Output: 240 km/h
